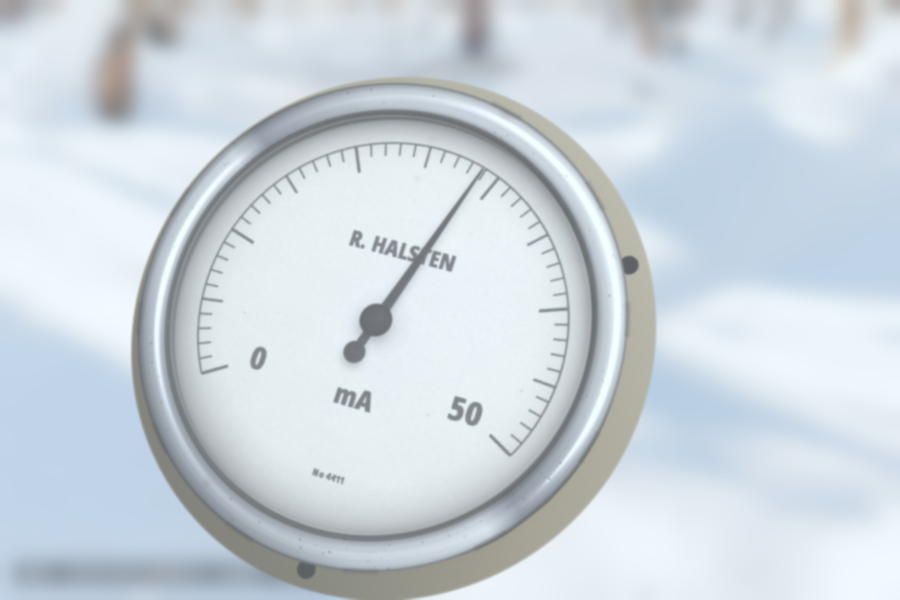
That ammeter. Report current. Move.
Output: 29 mA
